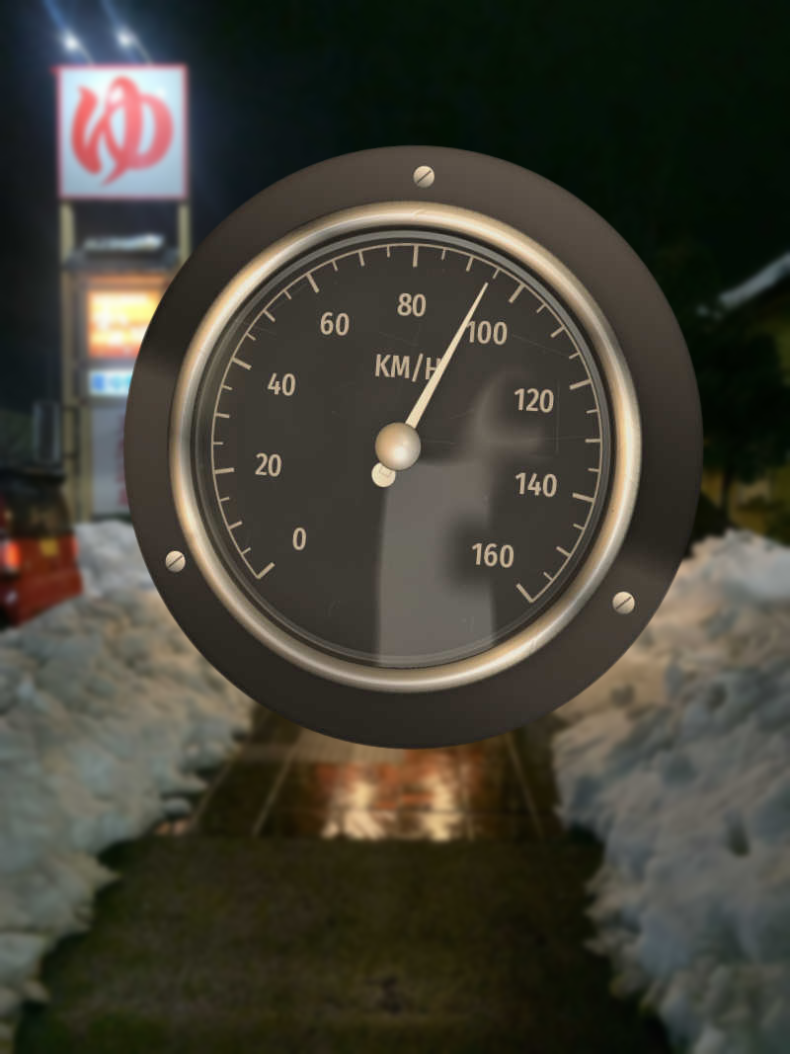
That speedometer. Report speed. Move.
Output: 95 km/h
